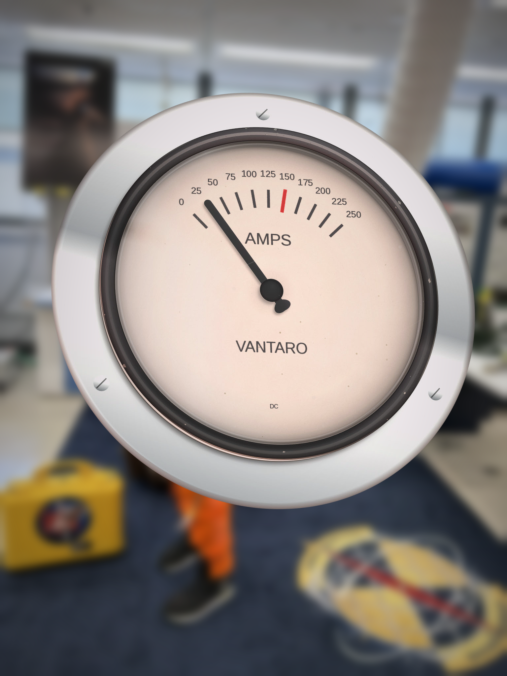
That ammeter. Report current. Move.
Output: 25 A
